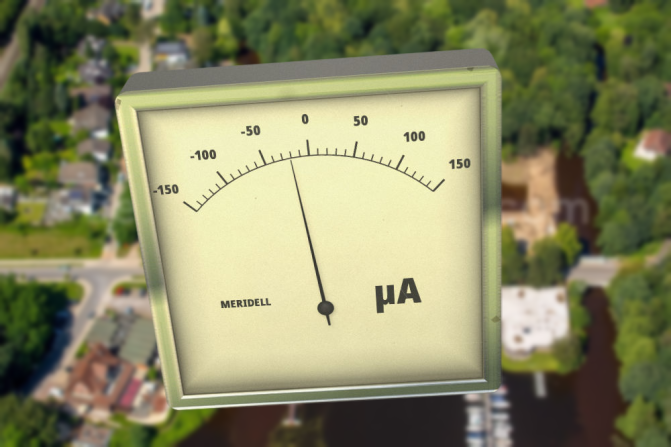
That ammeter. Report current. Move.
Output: -20 µA
